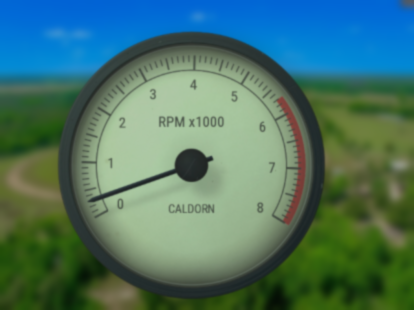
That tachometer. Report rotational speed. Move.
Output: 300 rpm
